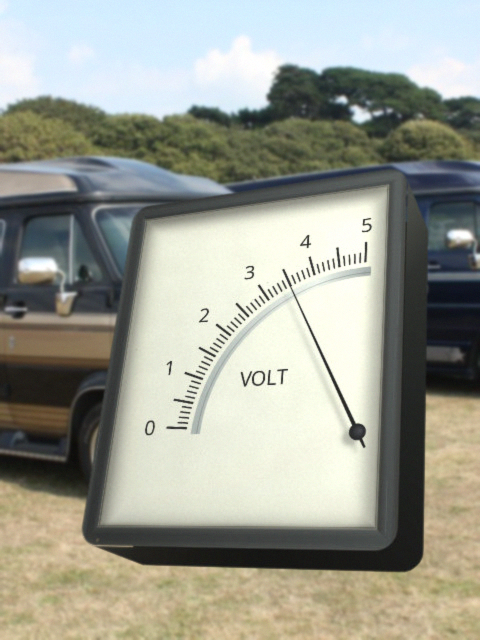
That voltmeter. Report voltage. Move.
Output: 3.5 V
